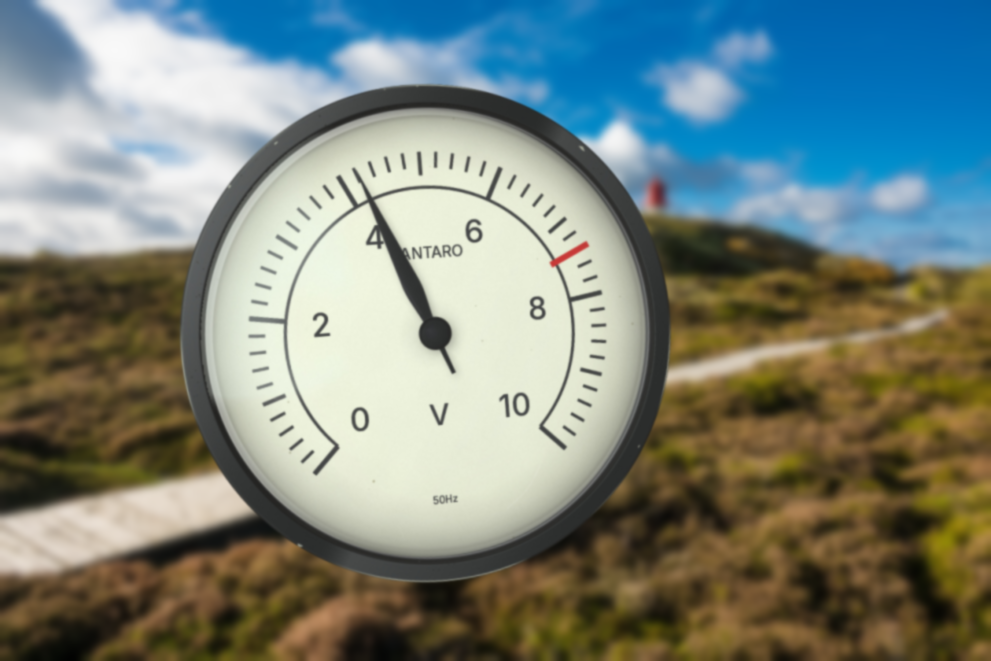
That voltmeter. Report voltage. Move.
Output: 4.2 V
